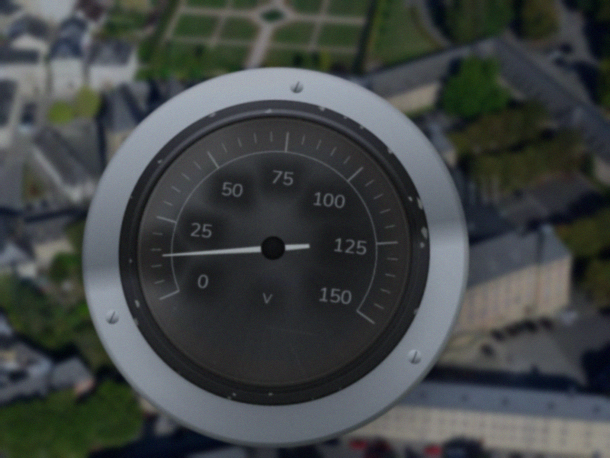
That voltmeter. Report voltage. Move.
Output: 12.5 V
